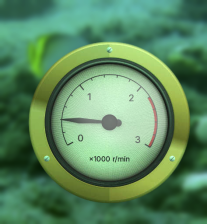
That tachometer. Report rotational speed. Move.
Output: 400 rpm
